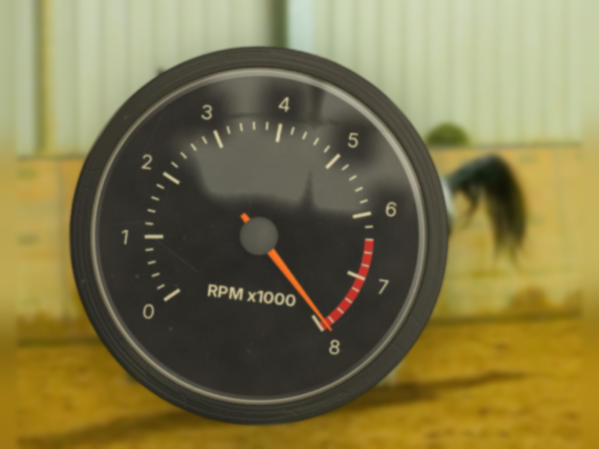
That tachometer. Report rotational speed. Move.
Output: 7900 rpm
